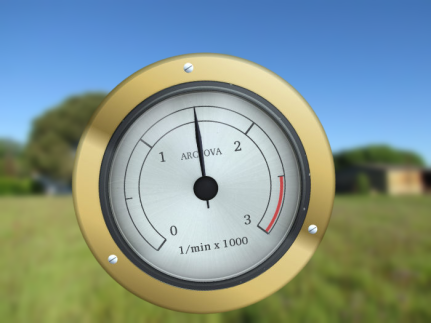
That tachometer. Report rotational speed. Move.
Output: 1500 rpm
